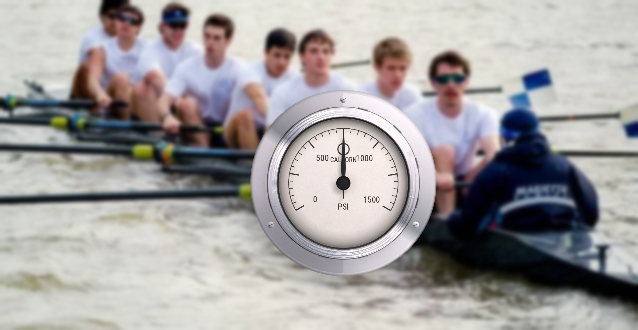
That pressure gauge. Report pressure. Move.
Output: 750 psi
